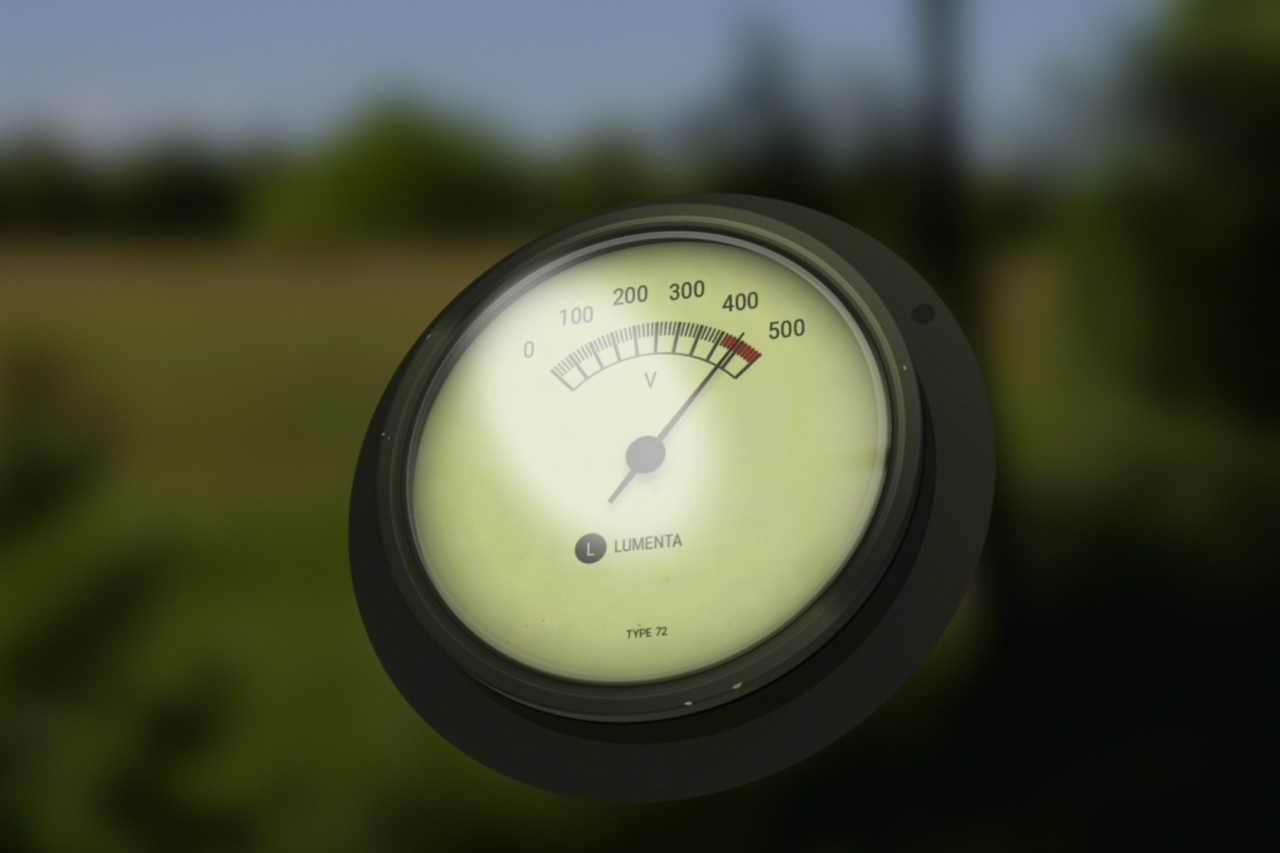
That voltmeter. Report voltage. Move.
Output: 450 V
